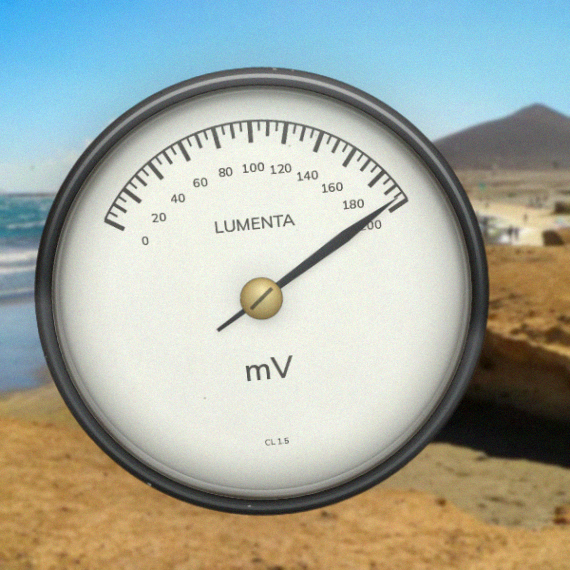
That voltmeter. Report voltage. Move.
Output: 195 mV
